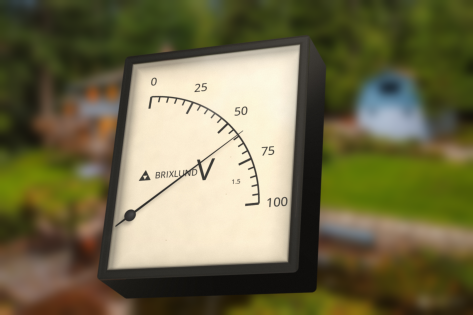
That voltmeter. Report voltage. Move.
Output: 60 V
